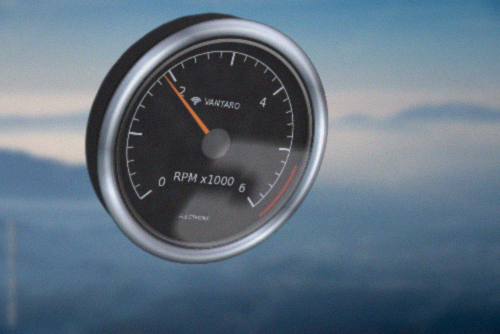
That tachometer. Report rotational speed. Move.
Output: 1900 rpm
